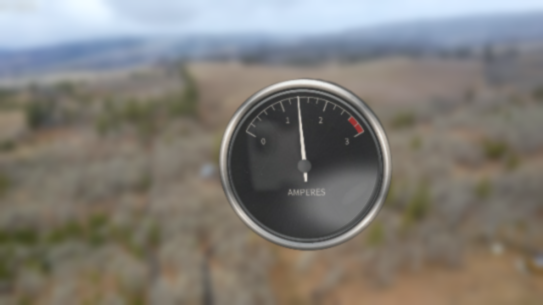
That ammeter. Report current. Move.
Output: 1.4 A
